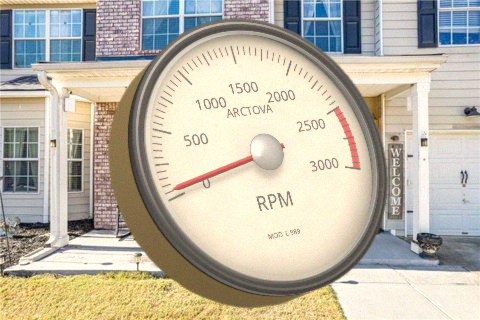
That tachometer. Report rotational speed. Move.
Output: 50 rpm
